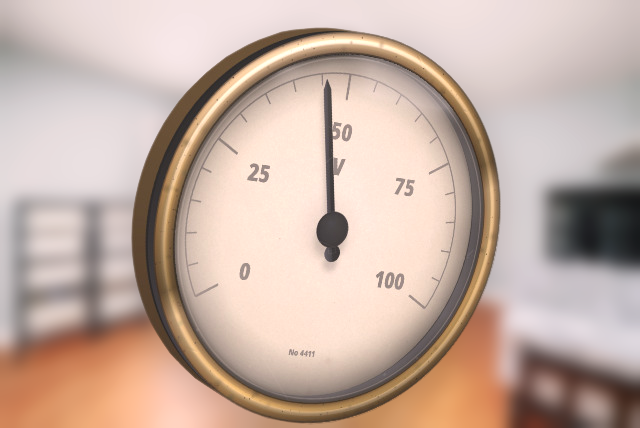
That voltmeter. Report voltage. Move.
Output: 45 V
